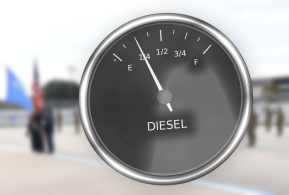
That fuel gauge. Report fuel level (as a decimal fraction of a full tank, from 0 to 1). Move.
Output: 0.25
